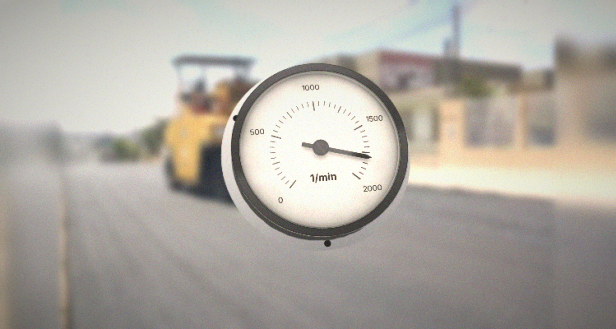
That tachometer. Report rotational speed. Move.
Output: 1800 rpm
